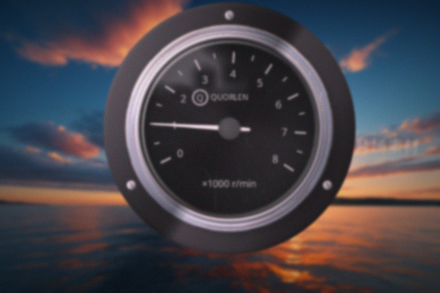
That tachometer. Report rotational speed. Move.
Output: 1000 rpm
